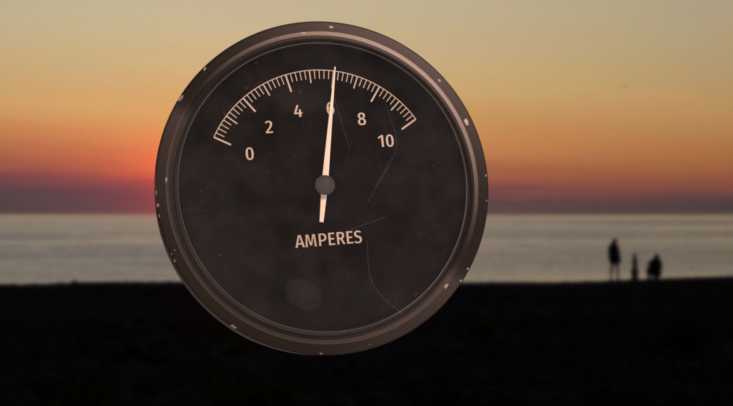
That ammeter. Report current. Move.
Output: 6 A
